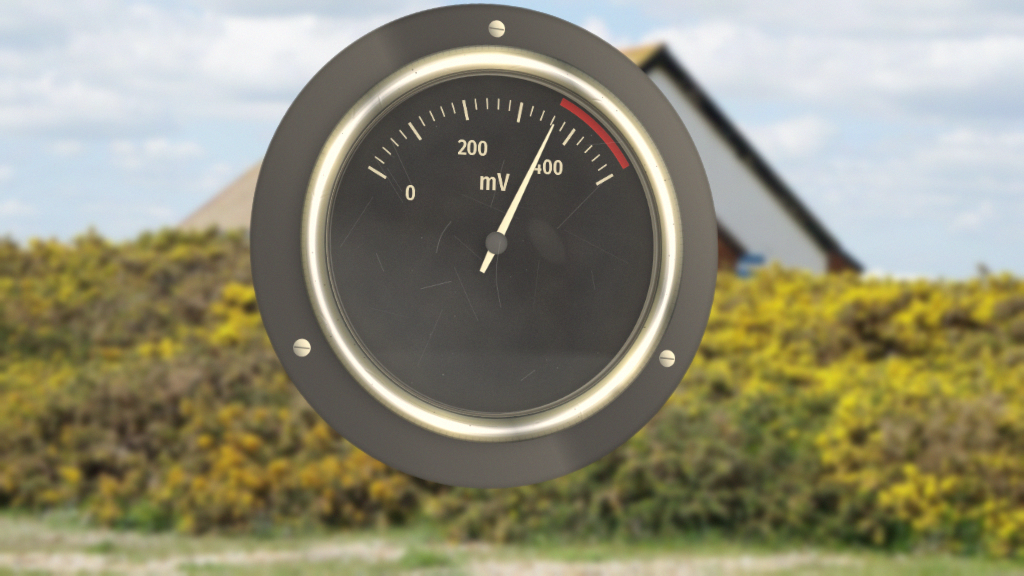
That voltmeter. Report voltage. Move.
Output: 360 mV
